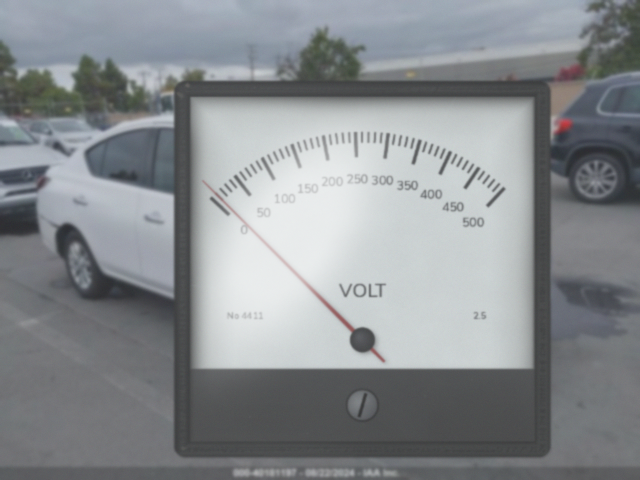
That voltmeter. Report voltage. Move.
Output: 10 V
